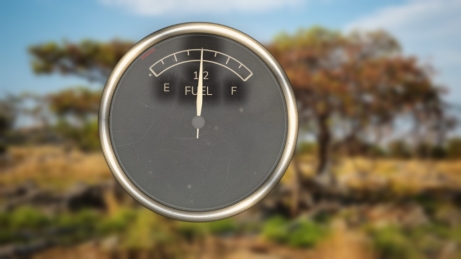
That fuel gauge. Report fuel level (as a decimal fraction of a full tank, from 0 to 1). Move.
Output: 0.5
